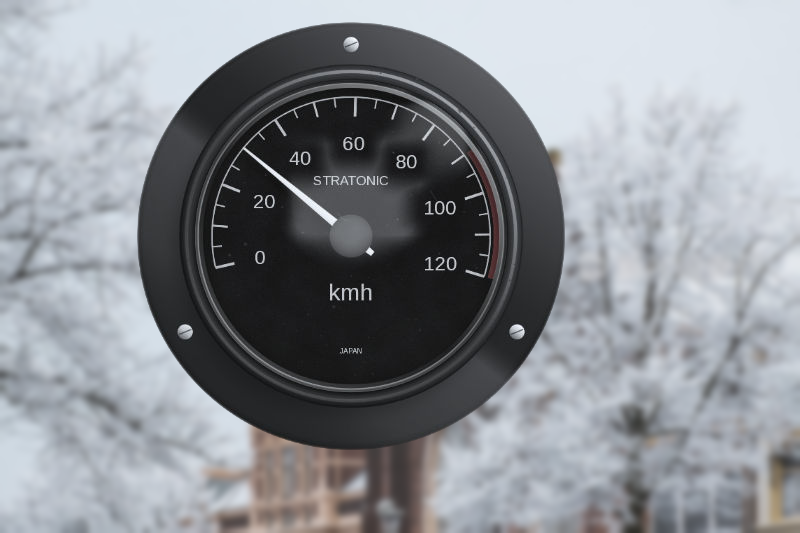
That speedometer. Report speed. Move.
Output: 30 km/h
